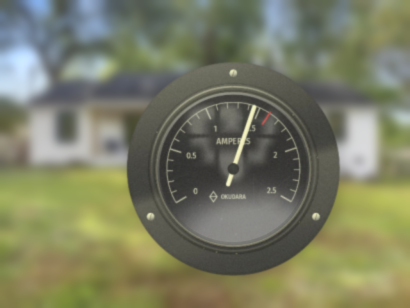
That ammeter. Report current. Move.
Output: 1.45 A
